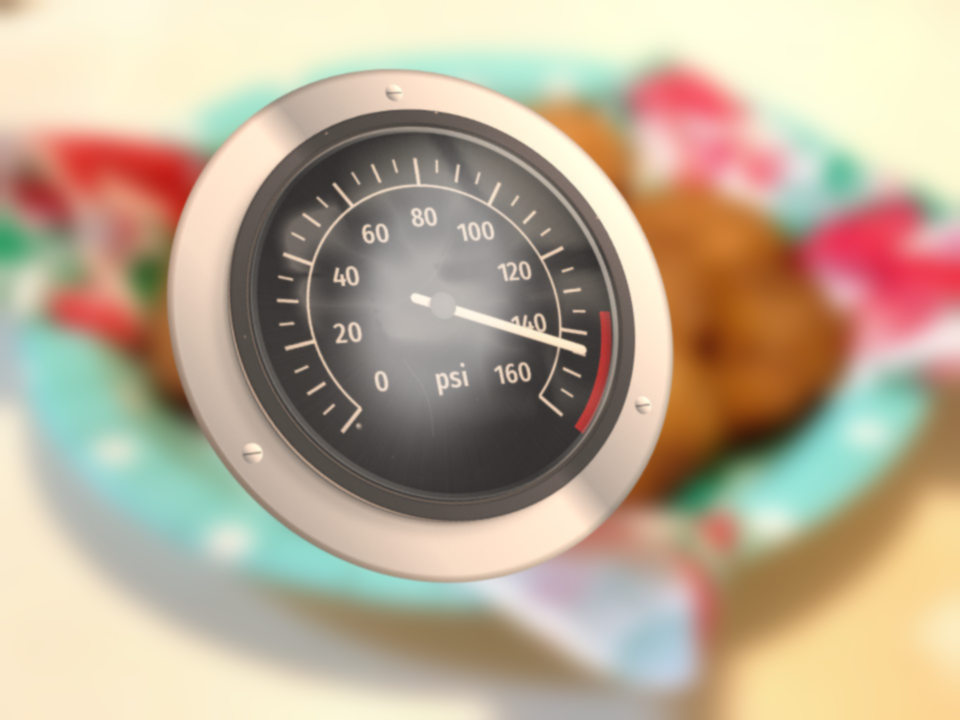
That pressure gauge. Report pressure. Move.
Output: 145 psi
